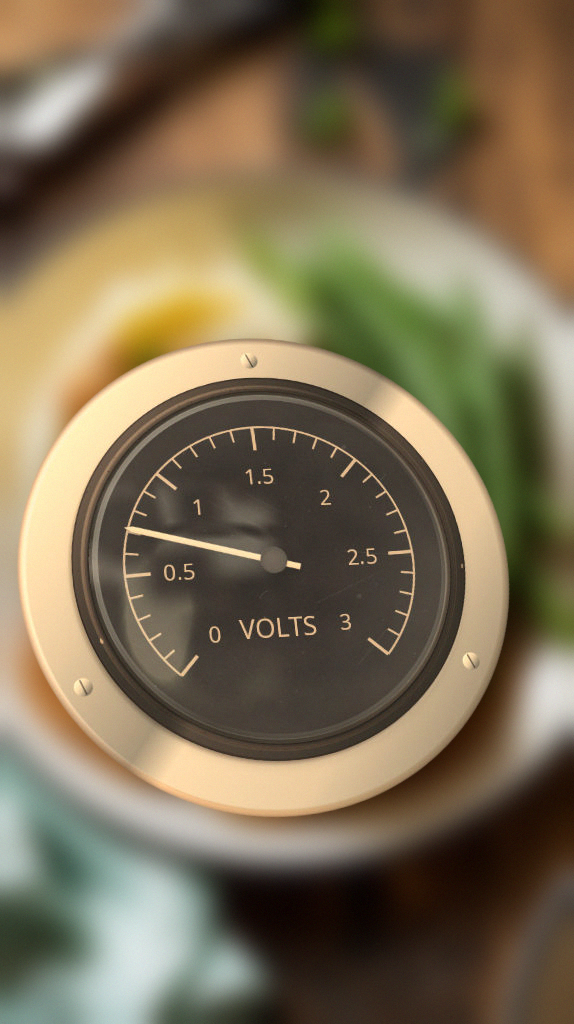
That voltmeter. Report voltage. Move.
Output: 0.7 V
